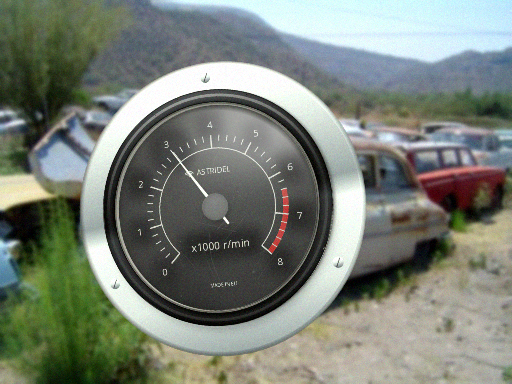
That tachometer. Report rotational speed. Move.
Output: 3000 rpm
